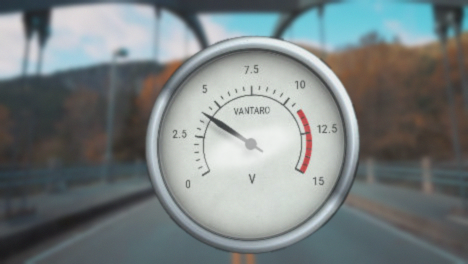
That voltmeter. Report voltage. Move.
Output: 4 V
